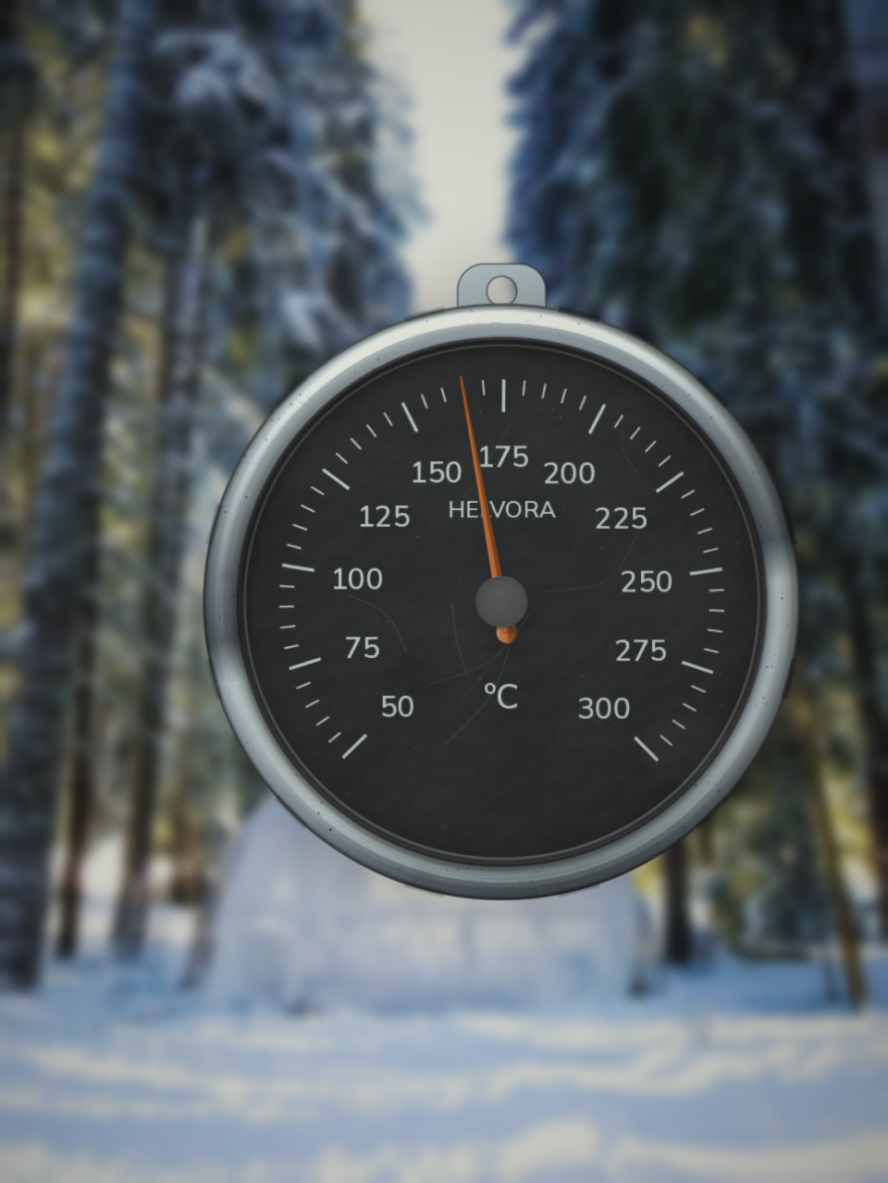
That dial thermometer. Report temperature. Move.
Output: 165 °C
